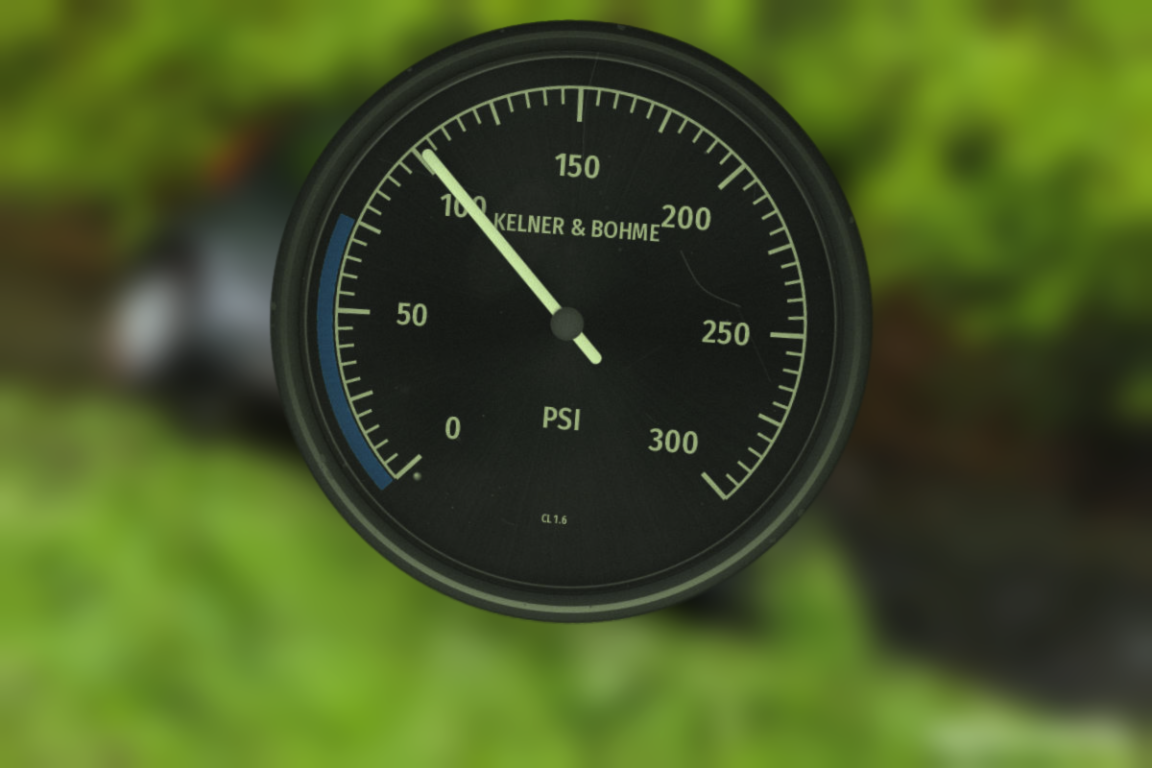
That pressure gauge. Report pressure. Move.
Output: 102.5 psi
